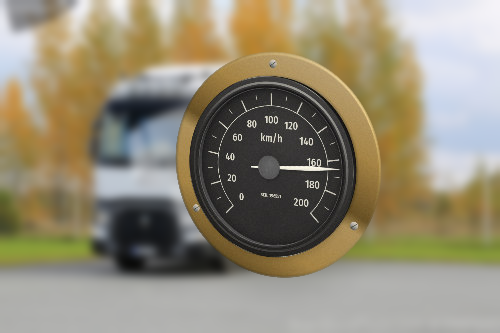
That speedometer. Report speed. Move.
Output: 165 km/h
